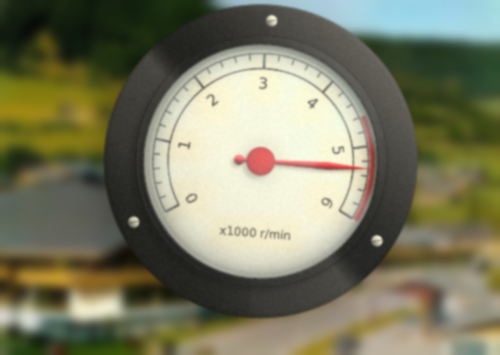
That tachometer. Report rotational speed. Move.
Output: 5300 rpm
